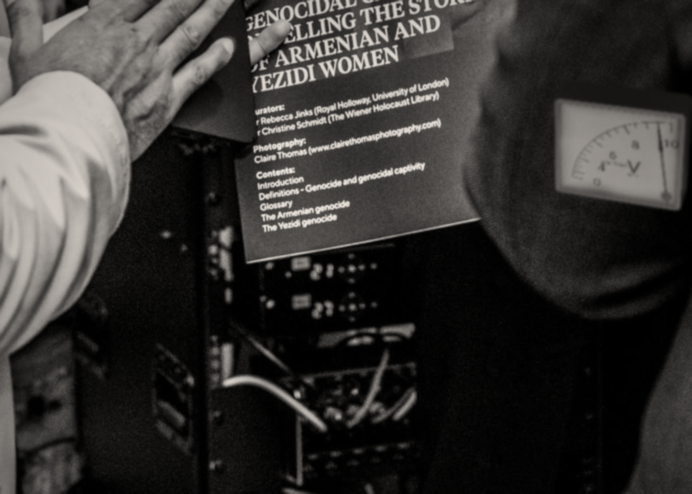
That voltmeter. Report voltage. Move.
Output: 9.5 V
